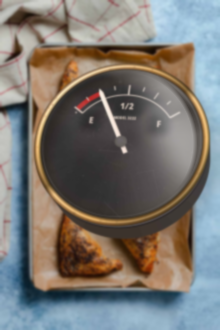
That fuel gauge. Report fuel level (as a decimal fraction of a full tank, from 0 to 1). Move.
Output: 0.25
